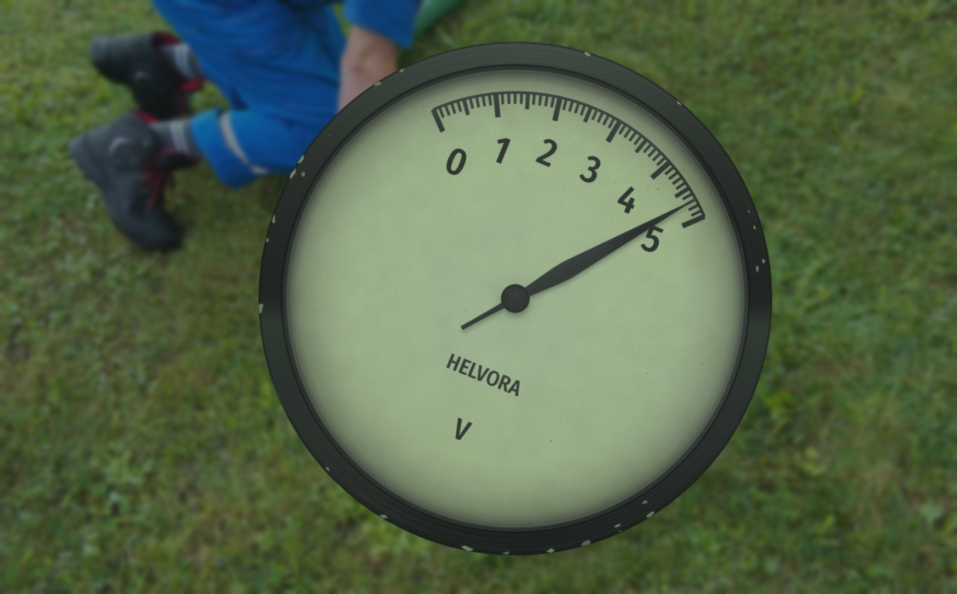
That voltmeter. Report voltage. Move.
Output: 4.7 V
